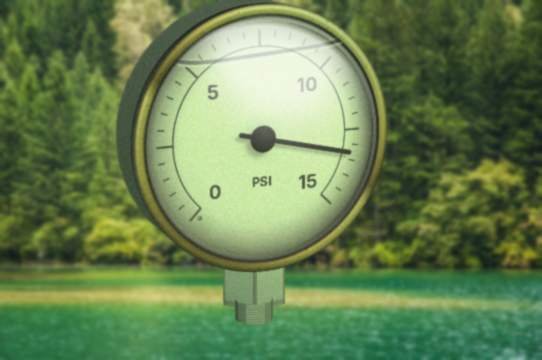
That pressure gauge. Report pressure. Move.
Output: 13.25 psi
